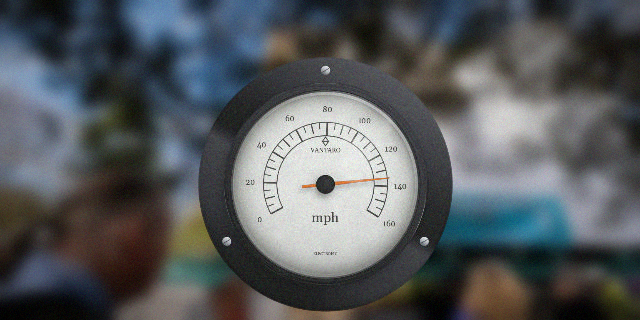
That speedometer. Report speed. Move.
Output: 135 mph
